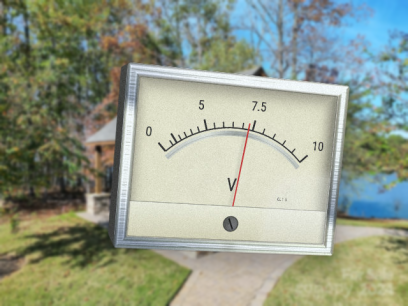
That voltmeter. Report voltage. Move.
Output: 7.25 V
